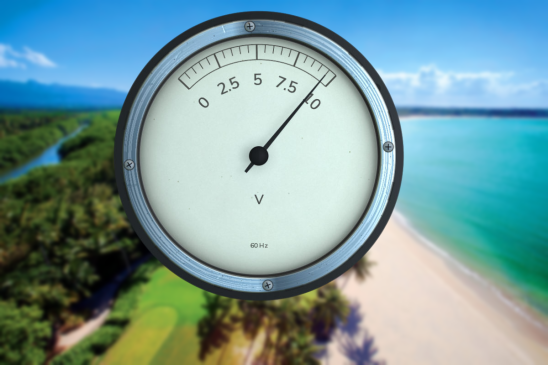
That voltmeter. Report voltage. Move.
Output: 9.5 V
